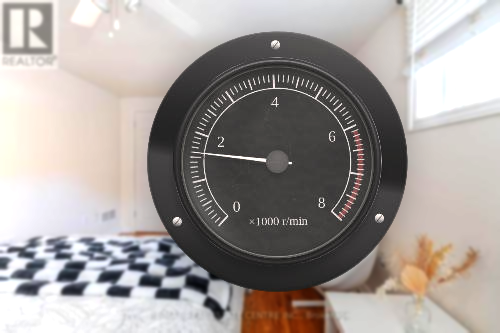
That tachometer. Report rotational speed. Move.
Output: 1600 rpm
